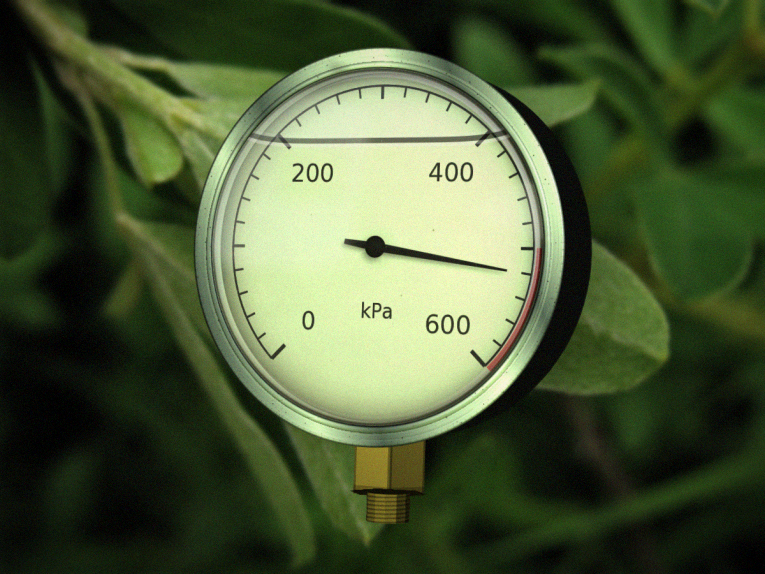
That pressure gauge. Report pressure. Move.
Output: 520 kPa
